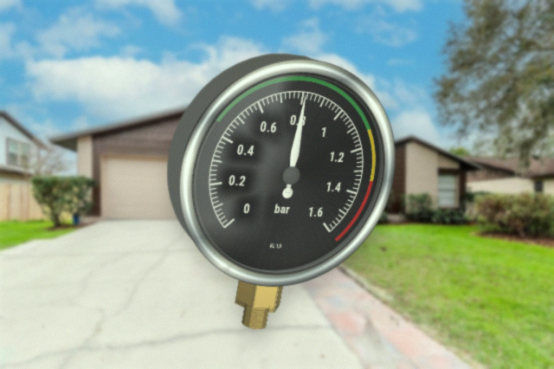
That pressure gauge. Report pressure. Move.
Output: 0.8 bar
